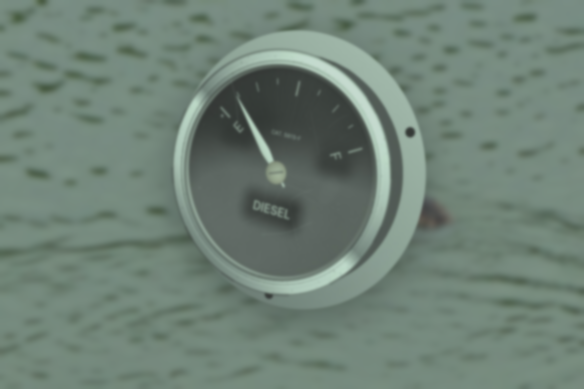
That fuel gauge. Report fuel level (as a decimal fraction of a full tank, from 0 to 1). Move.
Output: 0.125
